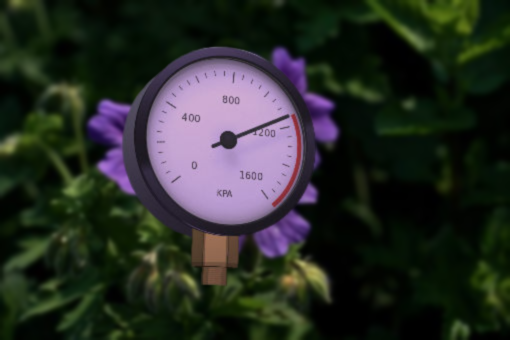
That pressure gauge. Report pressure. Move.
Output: 1150 kPa
